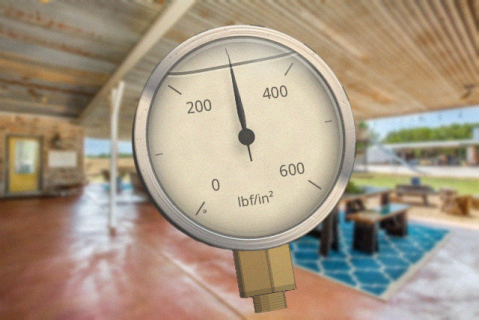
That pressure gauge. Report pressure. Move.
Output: 300 psi
